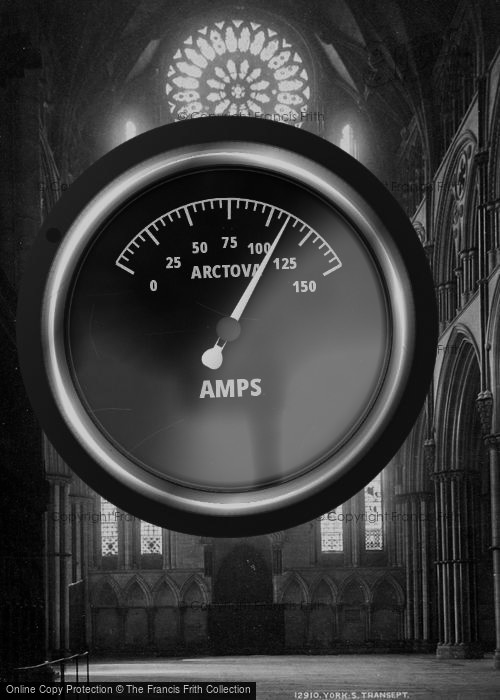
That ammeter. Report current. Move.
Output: 110 A
